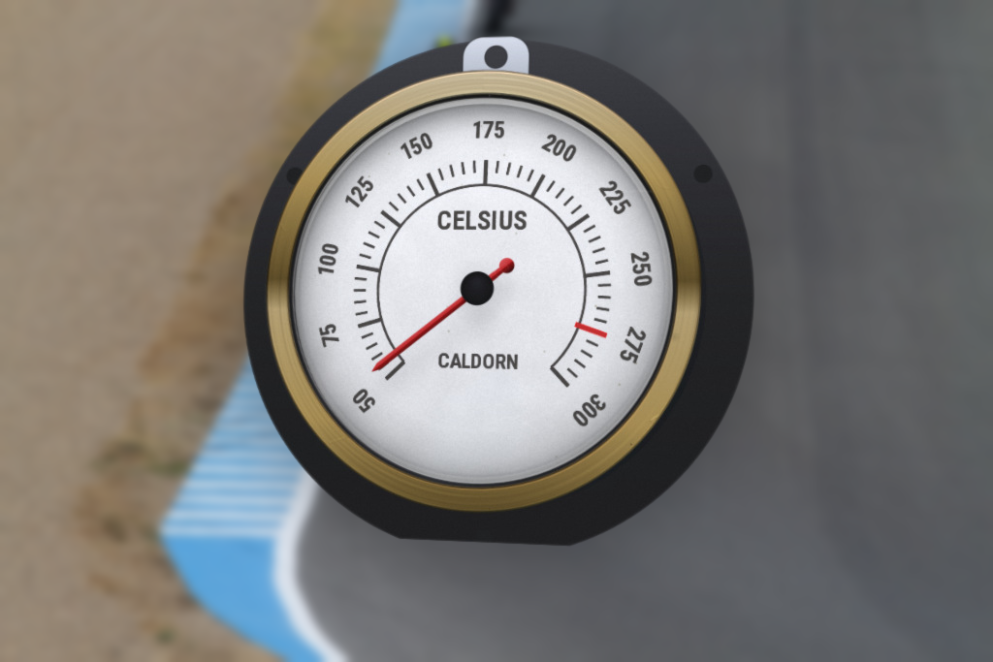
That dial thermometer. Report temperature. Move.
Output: 55 °C
